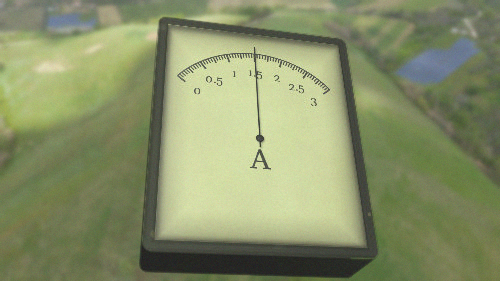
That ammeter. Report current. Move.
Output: 1.5 A
